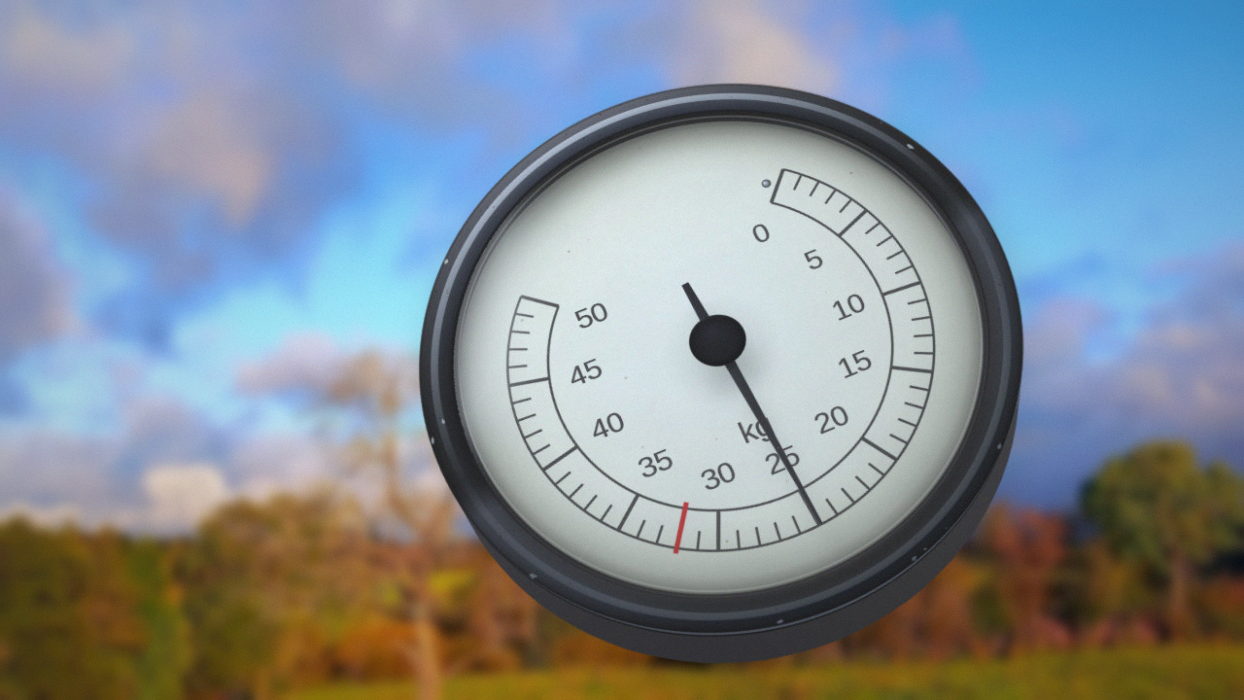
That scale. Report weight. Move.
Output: 25 kg
